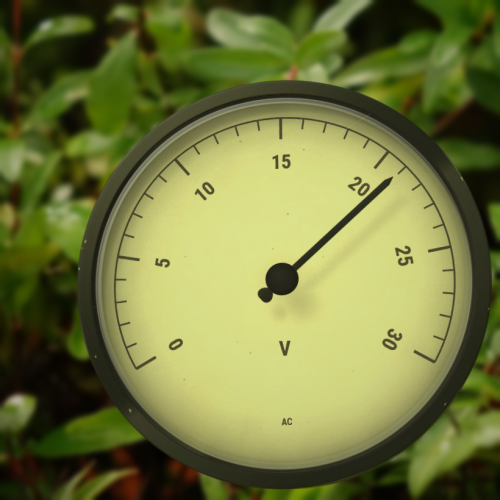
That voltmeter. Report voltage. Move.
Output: 21 V
